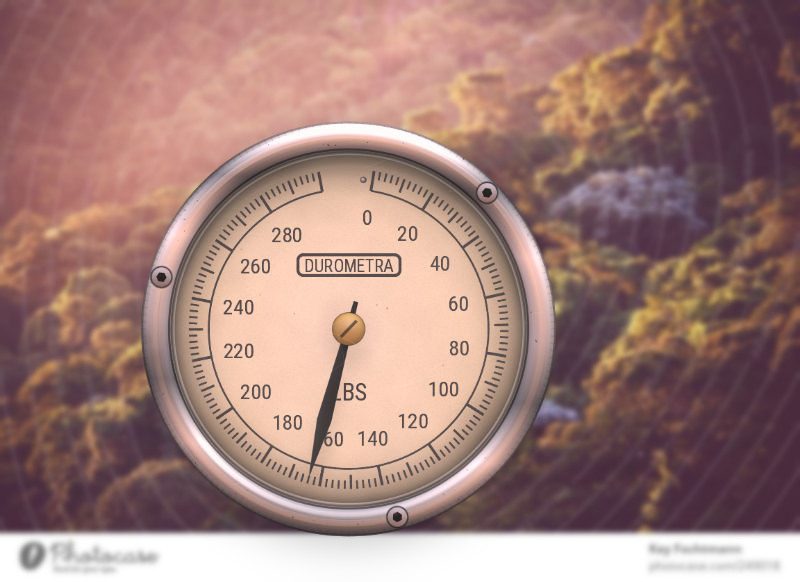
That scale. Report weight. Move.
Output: 164 lb
